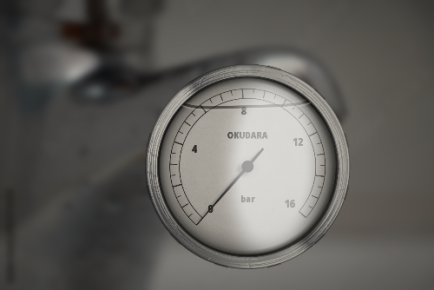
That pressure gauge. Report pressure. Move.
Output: 0 bar
